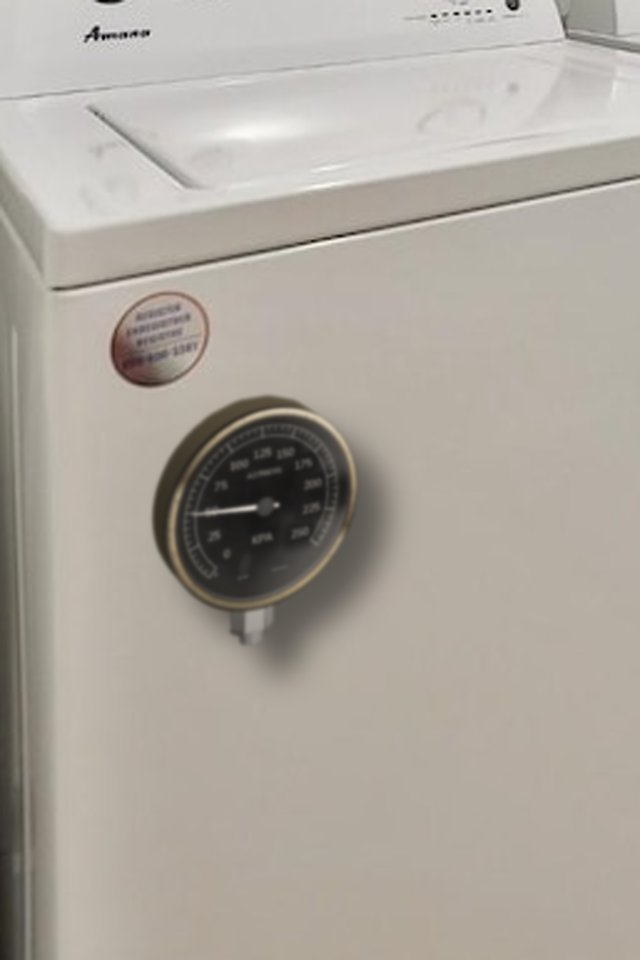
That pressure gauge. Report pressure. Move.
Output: 50 kPa
